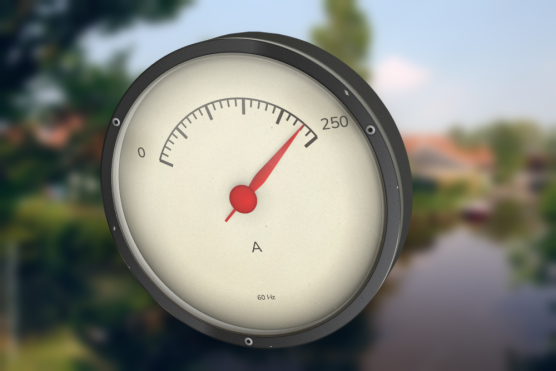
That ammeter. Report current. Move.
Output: 230 A
